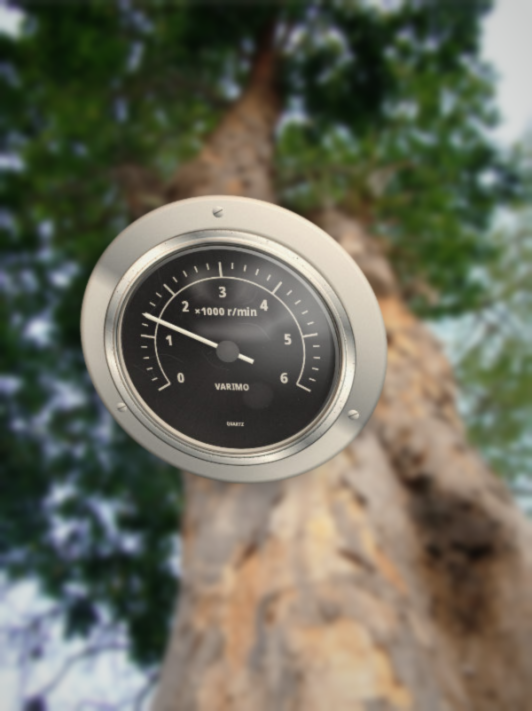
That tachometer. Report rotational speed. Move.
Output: 1400 rpm
